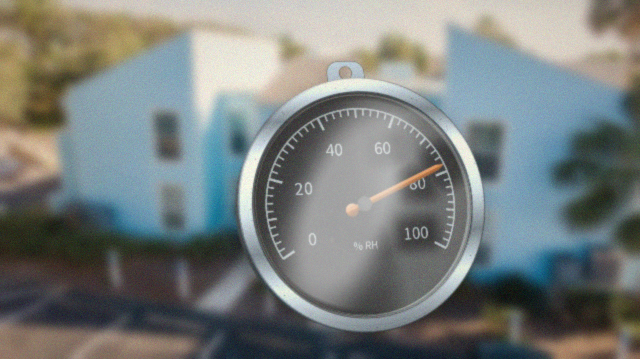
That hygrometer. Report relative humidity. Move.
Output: 78 %
